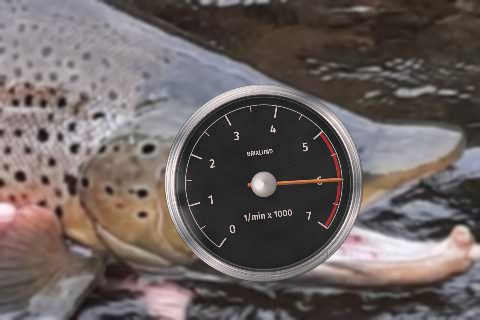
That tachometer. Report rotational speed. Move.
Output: 6000 rpm
